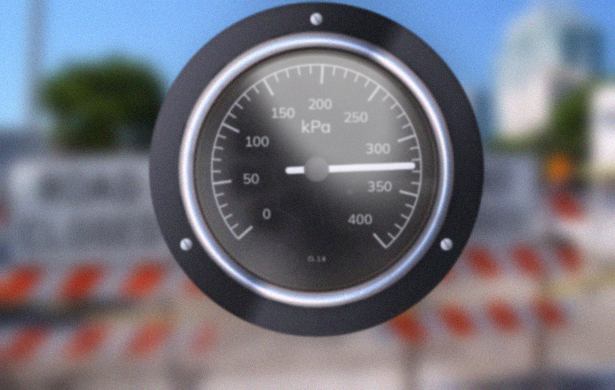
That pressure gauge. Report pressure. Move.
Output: 325 kPa
